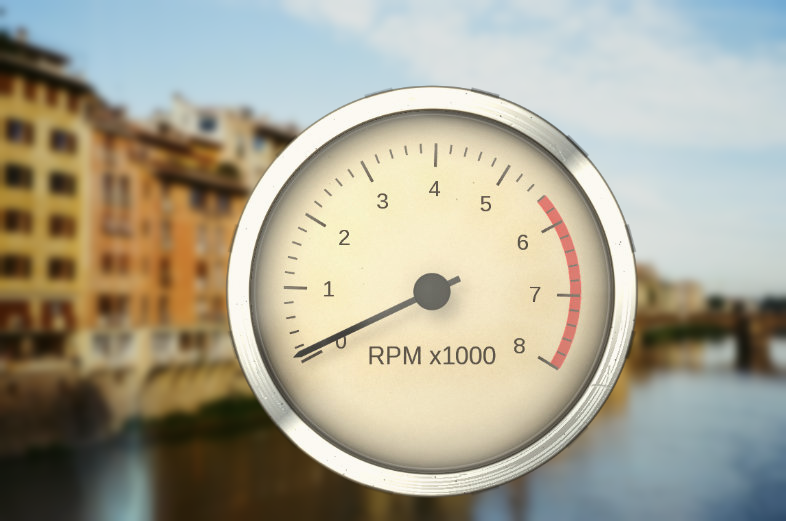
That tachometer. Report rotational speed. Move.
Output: 100 rpm
